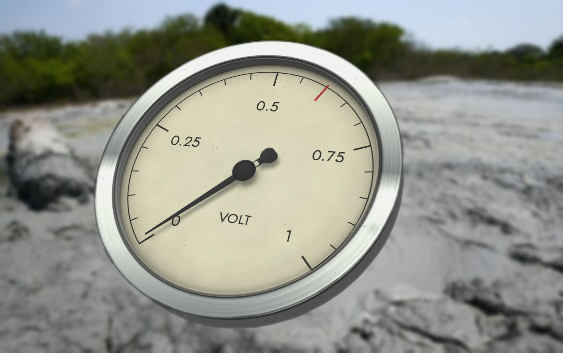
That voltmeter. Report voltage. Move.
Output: 0 V
